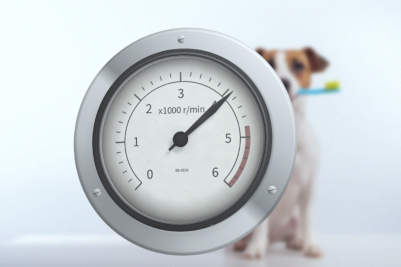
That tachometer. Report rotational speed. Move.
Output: 4100 rpm
